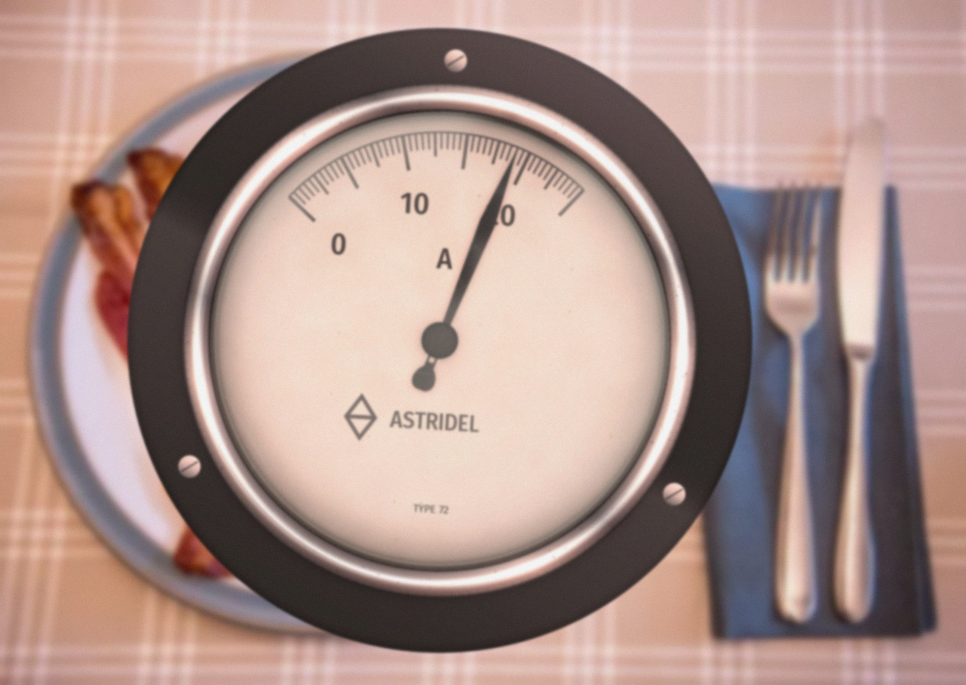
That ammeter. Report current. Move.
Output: 19 A
